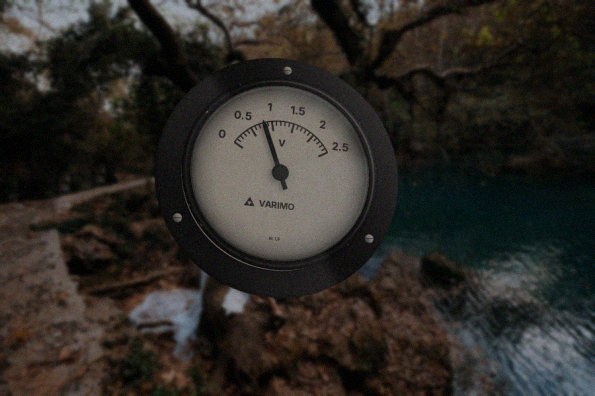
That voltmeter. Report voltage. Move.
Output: 0.8 V
